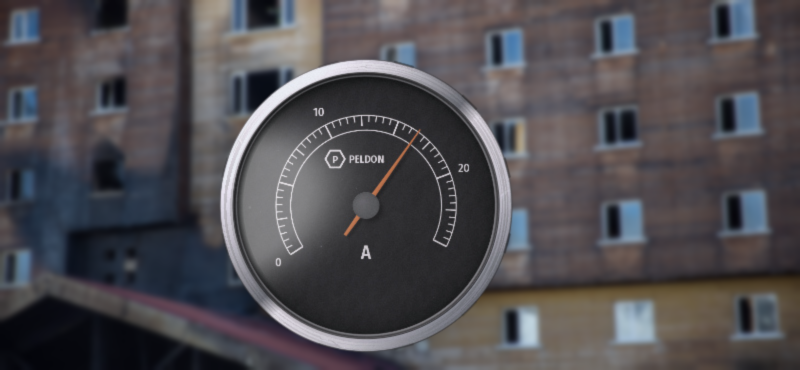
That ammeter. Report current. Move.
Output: 16.5 A
